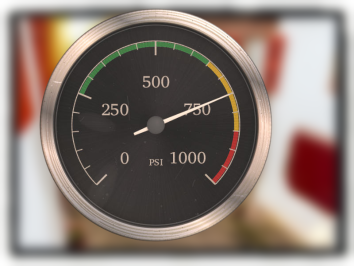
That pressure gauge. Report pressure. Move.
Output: 750 psi
